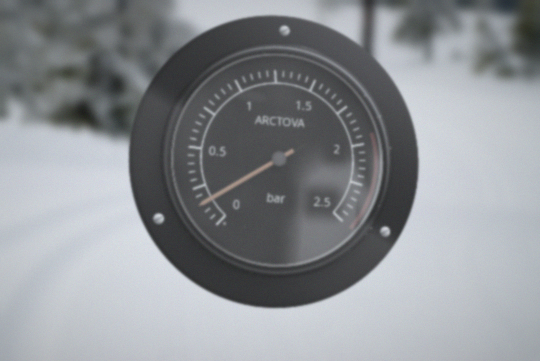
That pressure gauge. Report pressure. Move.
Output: 0.15 bar
